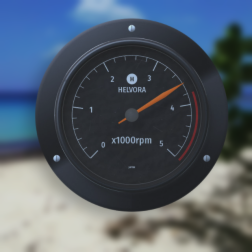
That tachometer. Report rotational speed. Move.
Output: 3600 rpm
